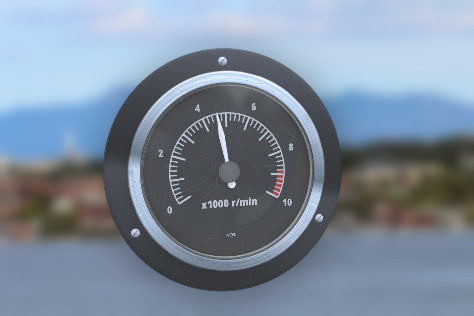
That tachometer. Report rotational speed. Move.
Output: 4600 rpm
